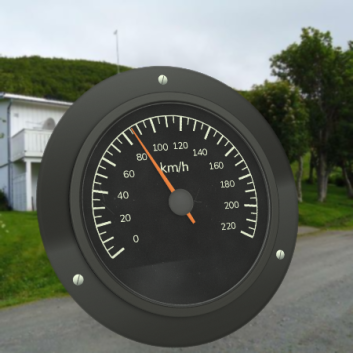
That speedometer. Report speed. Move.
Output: 85 km/h
